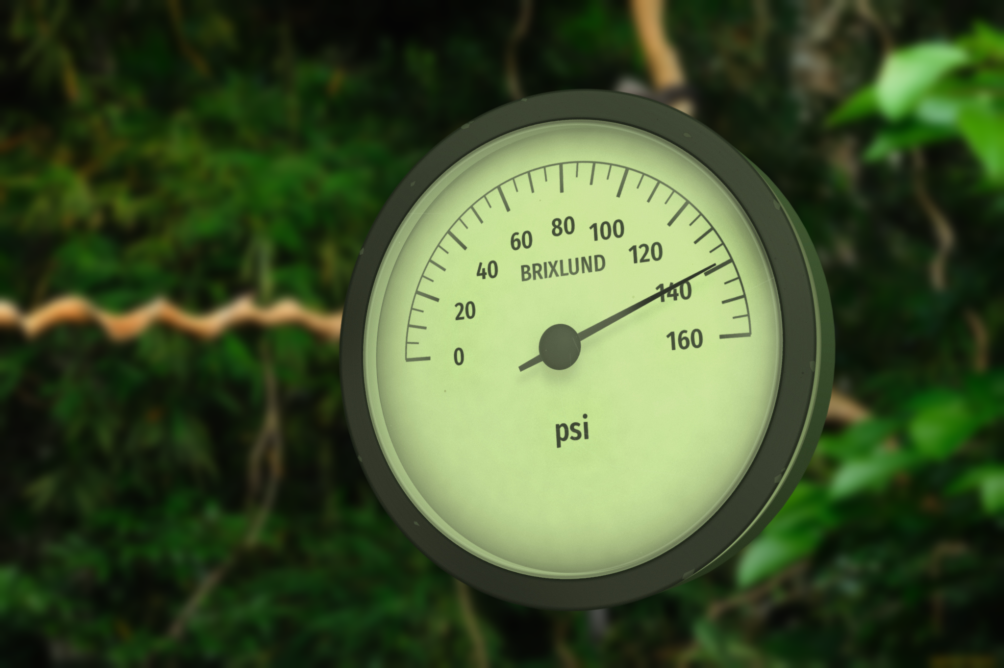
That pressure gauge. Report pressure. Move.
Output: 140 psi
